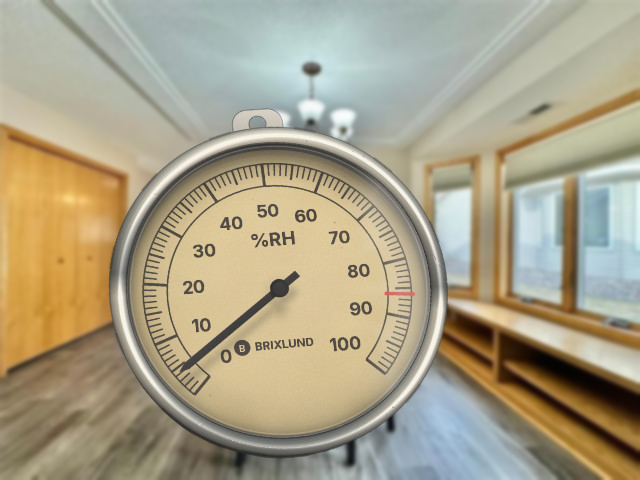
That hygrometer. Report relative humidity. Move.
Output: 4 %
